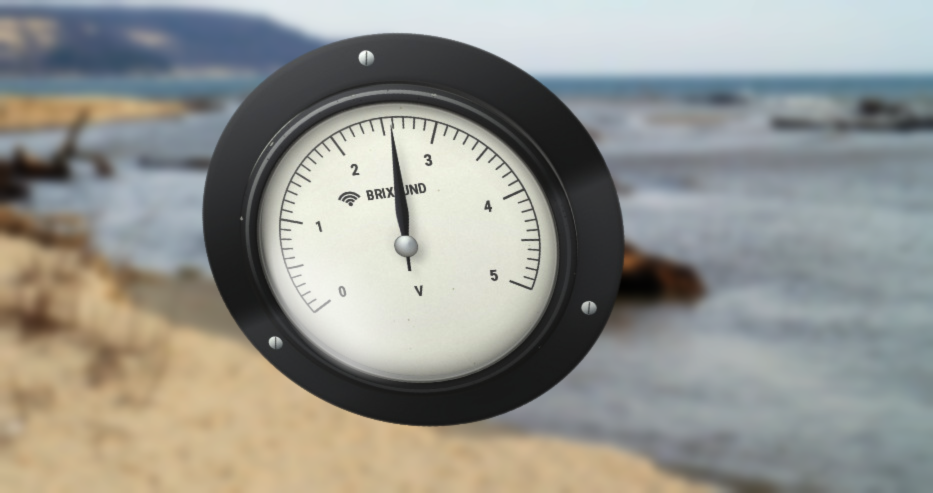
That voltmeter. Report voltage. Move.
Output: 2.6 V
